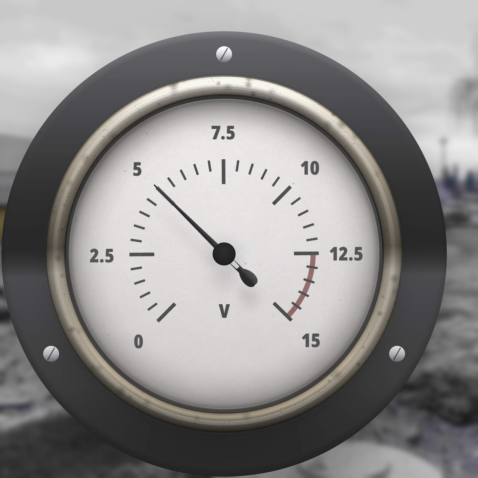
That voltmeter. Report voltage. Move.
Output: 5 V
